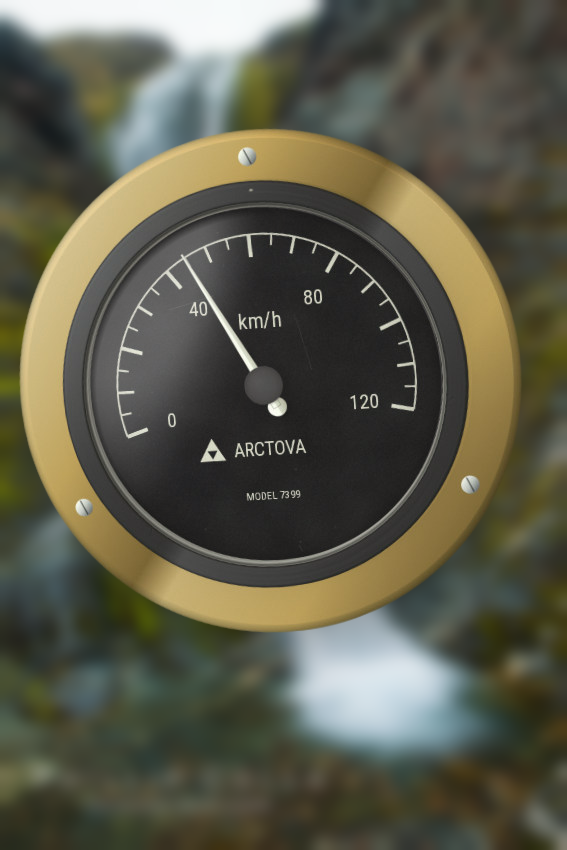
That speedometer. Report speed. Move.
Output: 45 km/h
